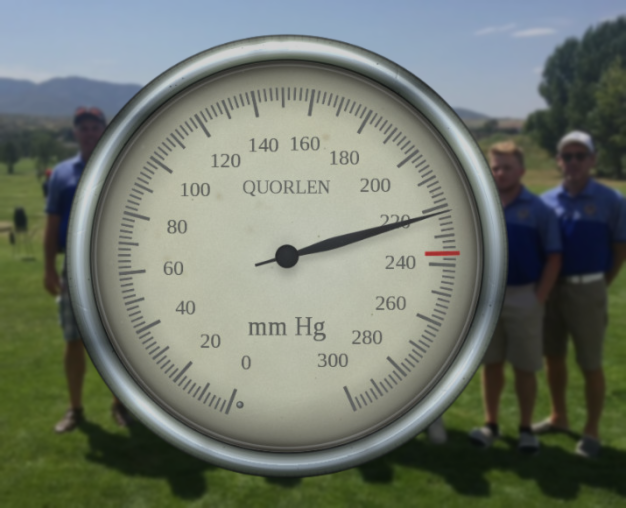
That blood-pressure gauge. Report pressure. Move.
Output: 222 mmHg
